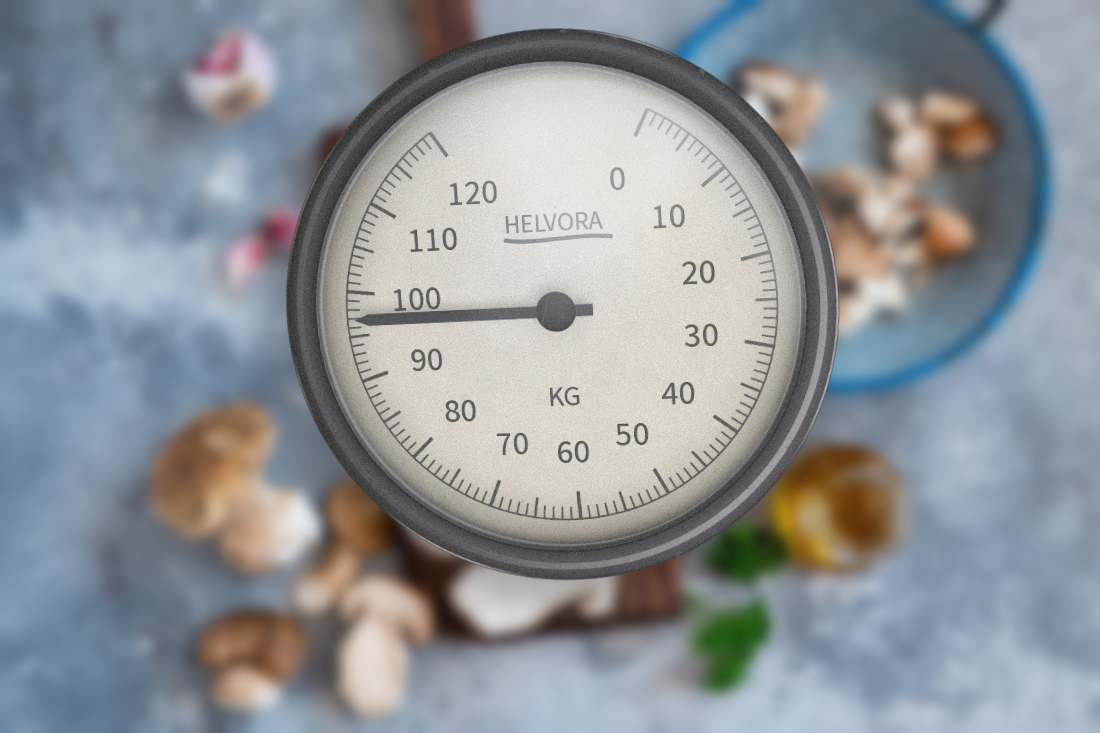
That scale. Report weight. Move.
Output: 97 kg
